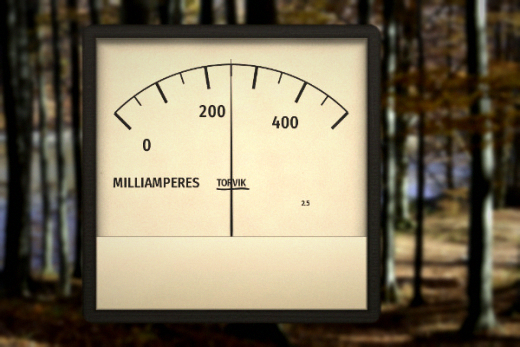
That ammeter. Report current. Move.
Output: 250 mA
